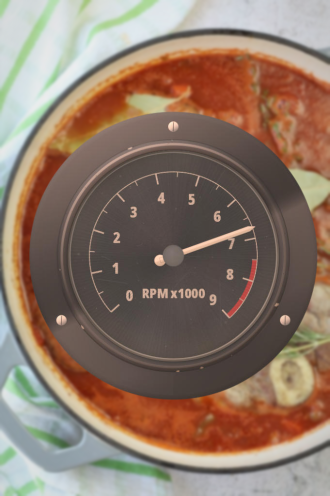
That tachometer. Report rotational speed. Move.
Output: 6750 rpm
